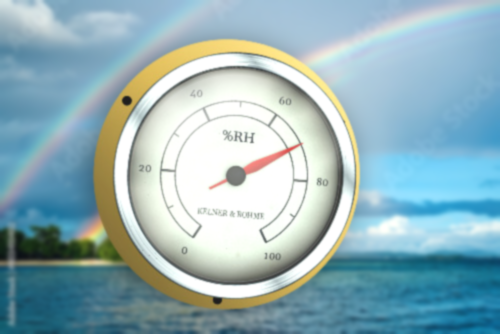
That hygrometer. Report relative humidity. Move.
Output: 70 %
